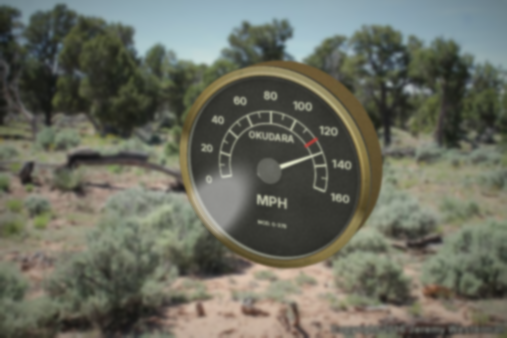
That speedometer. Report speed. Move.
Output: 130 mph
